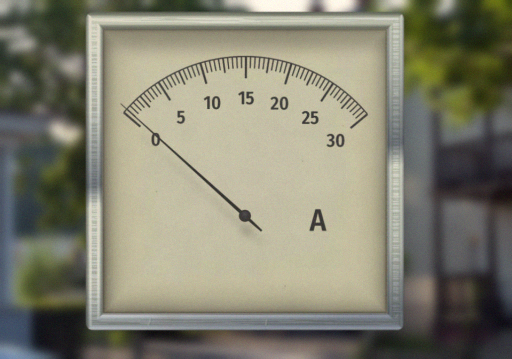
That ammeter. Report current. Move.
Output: 0.5 A
